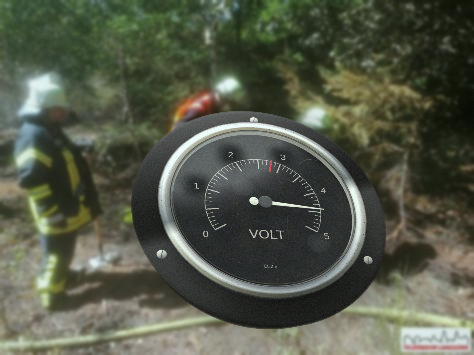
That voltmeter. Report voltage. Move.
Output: 4.5 V
